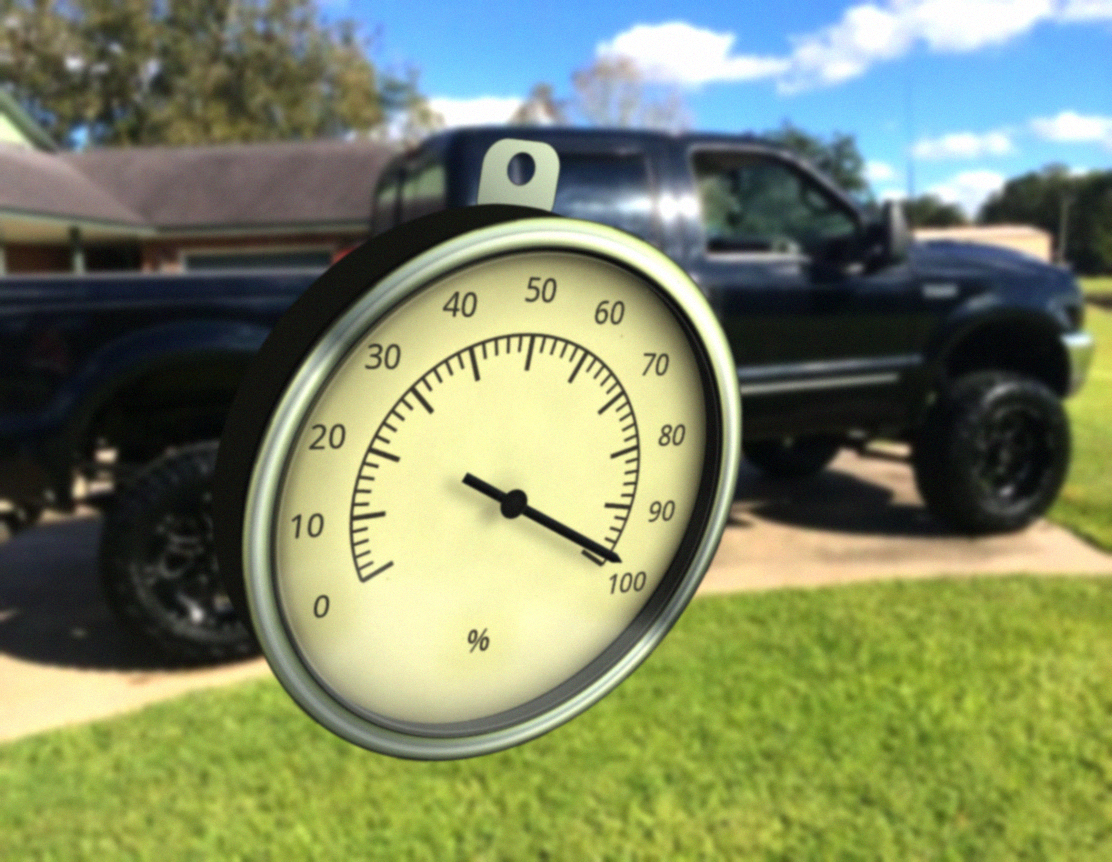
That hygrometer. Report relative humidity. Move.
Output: 98 %
